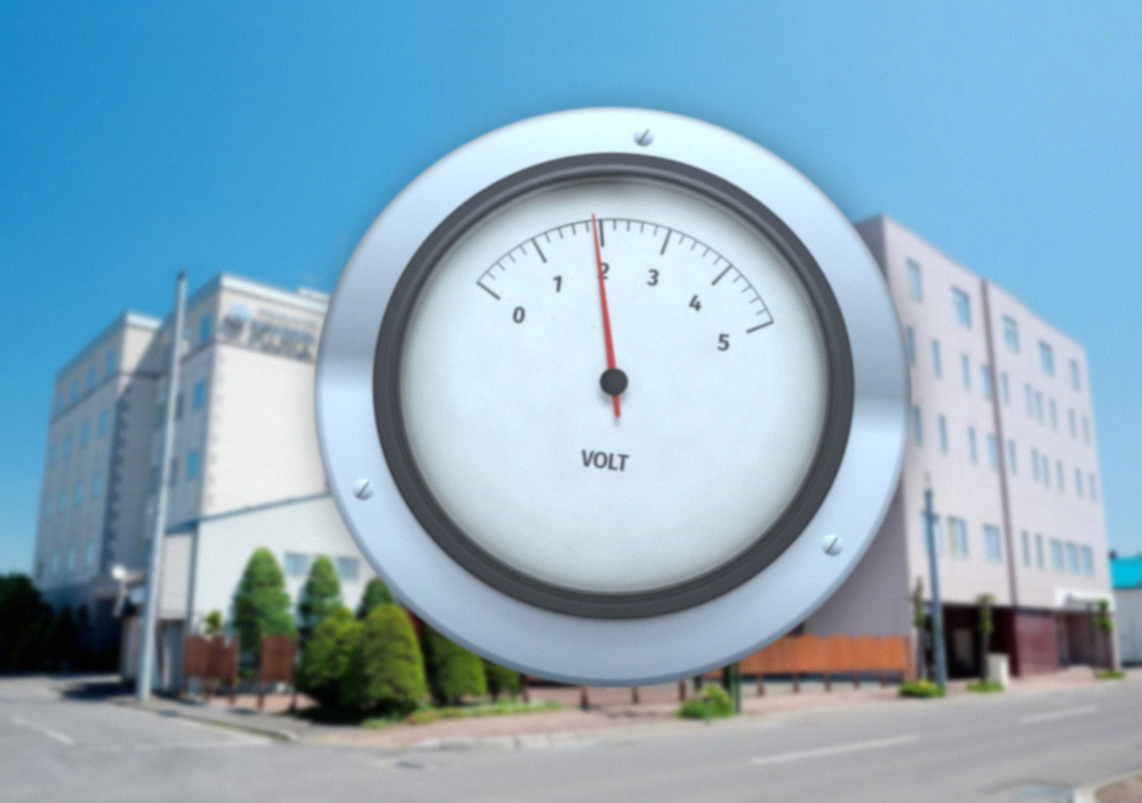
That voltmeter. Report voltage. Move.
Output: 1.9 V
